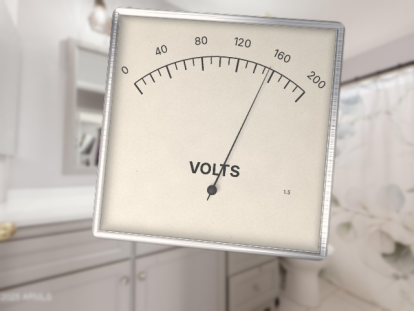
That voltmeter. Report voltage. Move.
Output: 155 V
